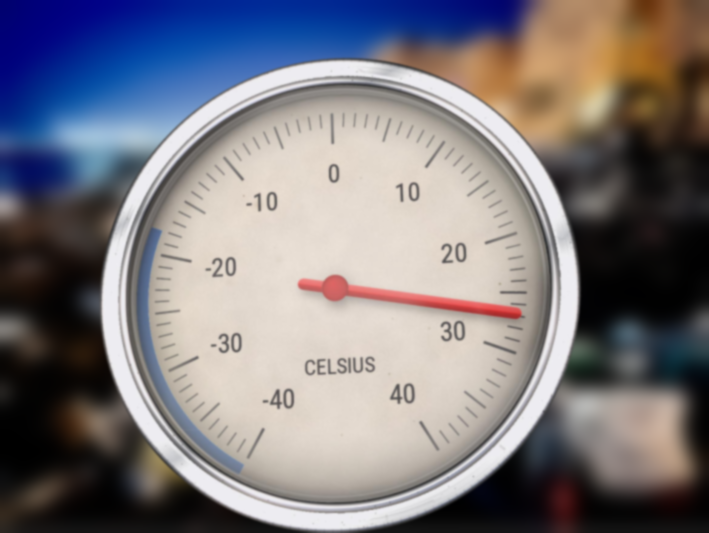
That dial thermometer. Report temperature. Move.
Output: 27 °C
